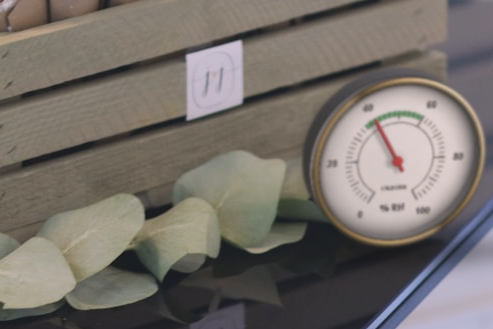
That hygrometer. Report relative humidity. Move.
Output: 40 %
